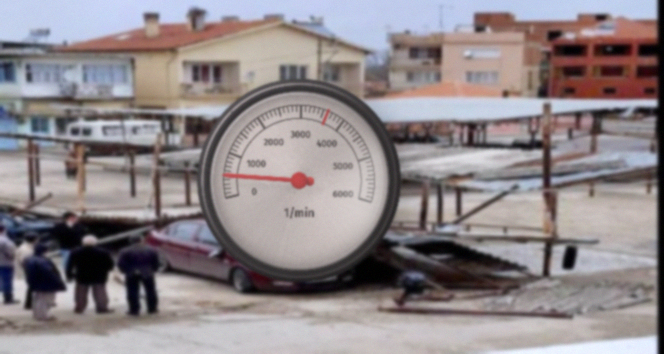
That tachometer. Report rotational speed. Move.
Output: 500 rpm
